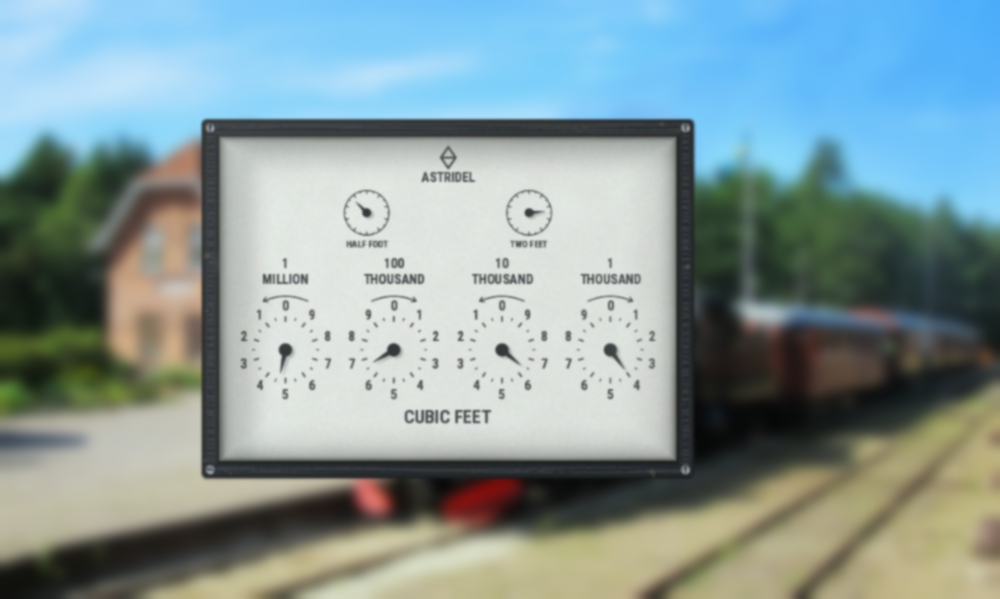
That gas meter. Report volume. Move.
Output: 466400 ft³
